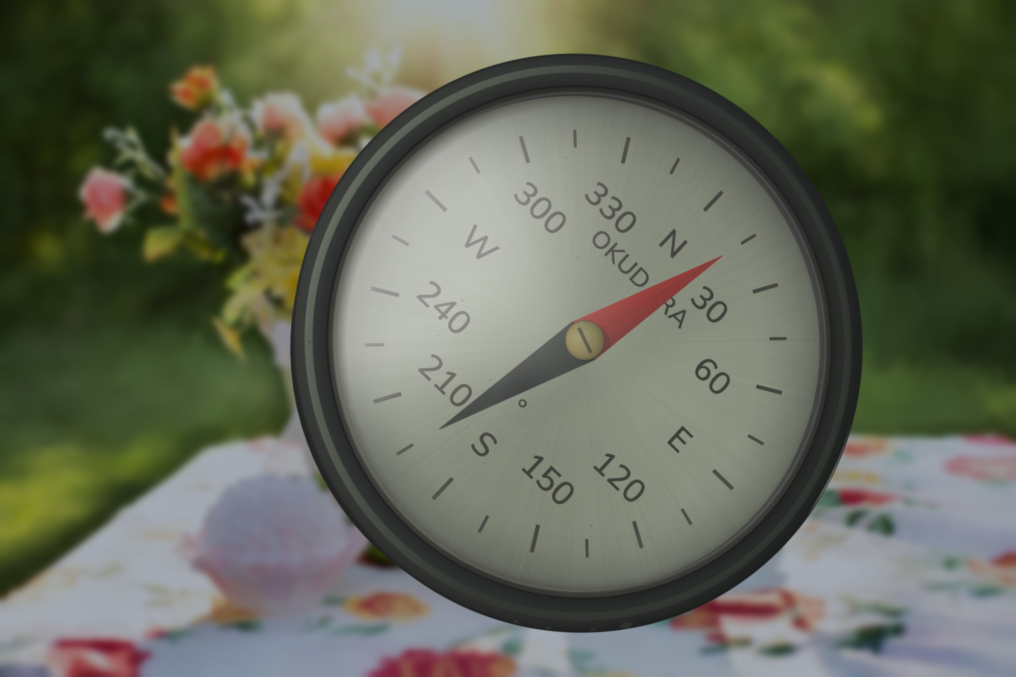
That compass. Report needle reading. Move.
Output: 15 °
